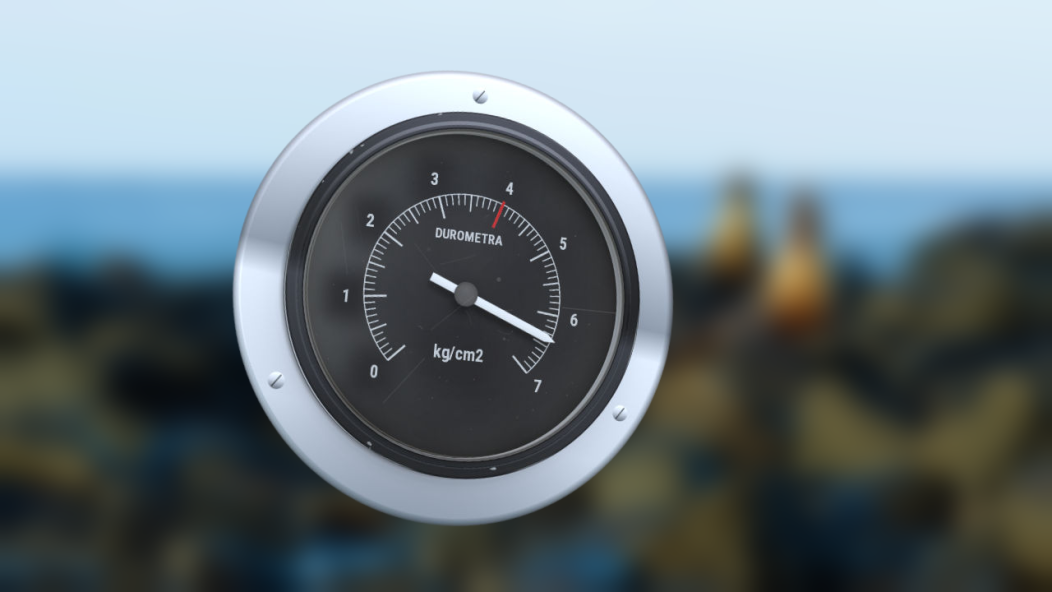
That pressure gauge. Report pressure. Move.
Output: 6.4 kg/cm²
